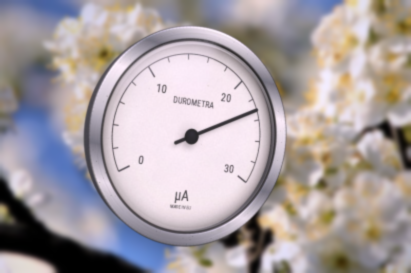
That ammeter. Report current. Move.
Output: 23 µA
